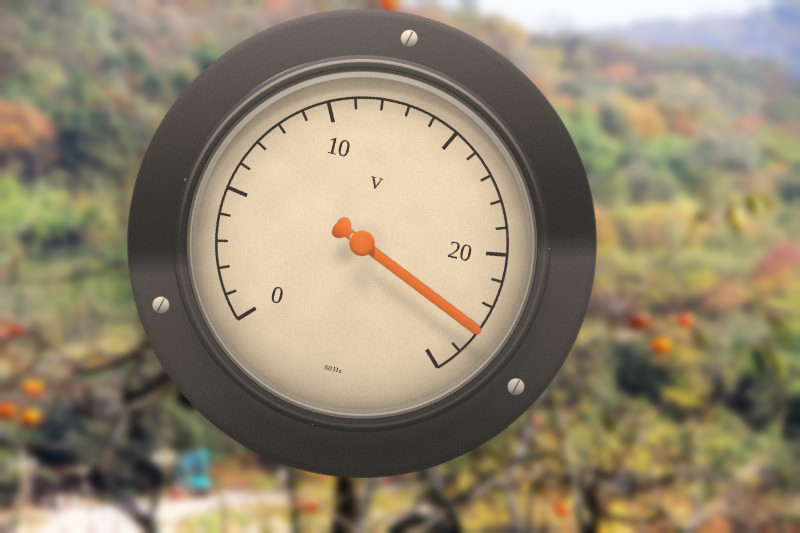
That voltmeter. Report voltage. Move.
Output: 23 V
